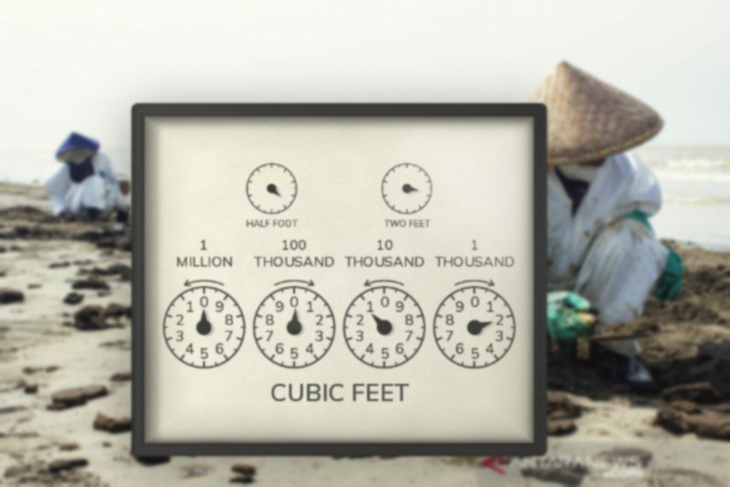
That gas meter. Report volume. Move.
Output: 1200 ft³
